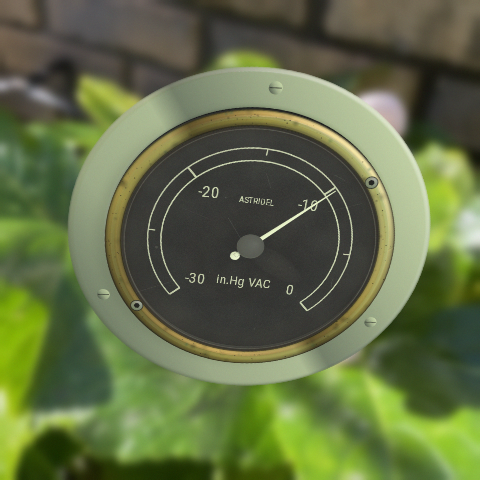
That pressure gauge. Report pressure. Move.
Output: -10 inHg
